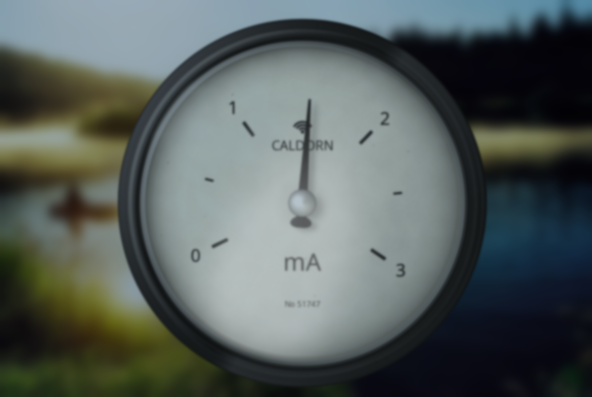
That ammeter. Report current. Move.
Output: 1.5 mA
